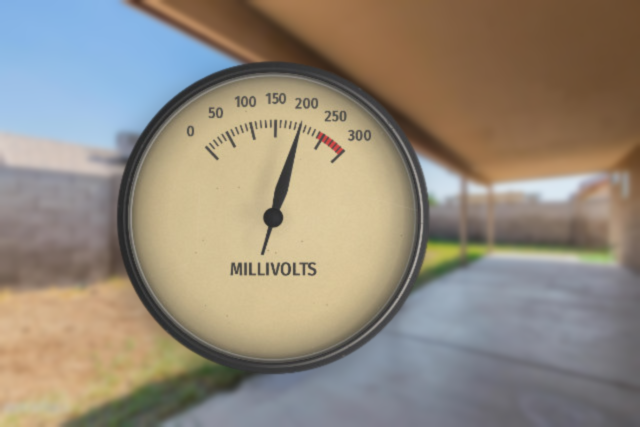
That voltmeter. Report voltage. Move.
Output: 200 mV
